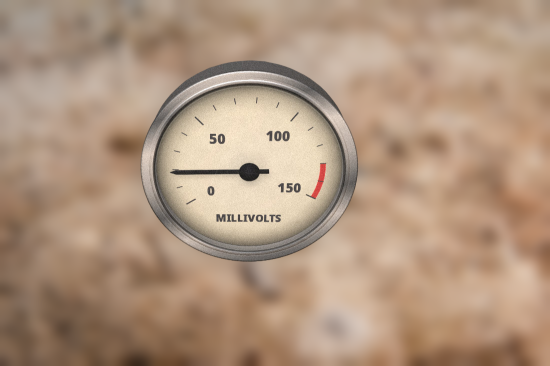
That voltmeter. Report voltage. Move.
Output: 20 mV
